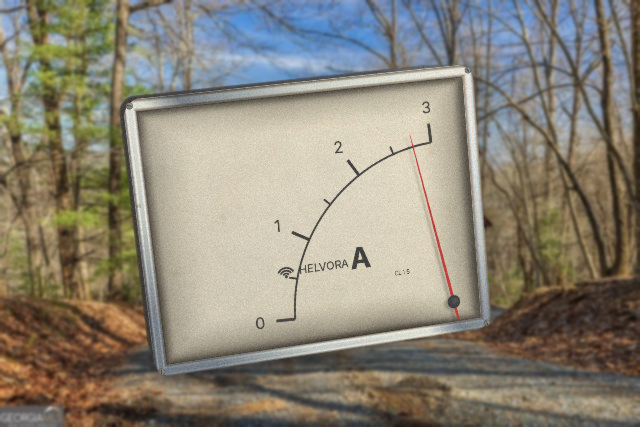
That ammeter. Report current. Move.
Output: 2.75 A
